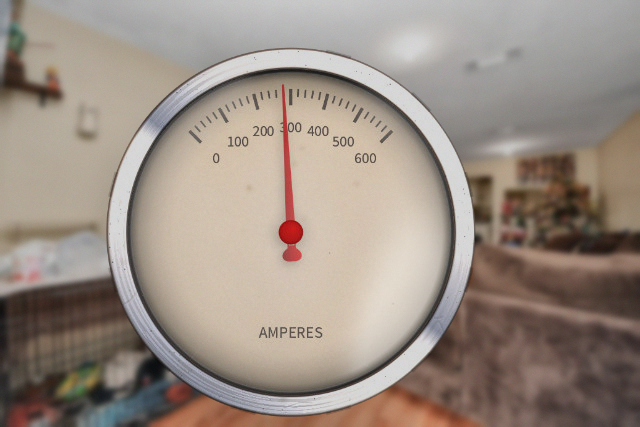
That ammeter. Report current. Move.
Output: 280 A
